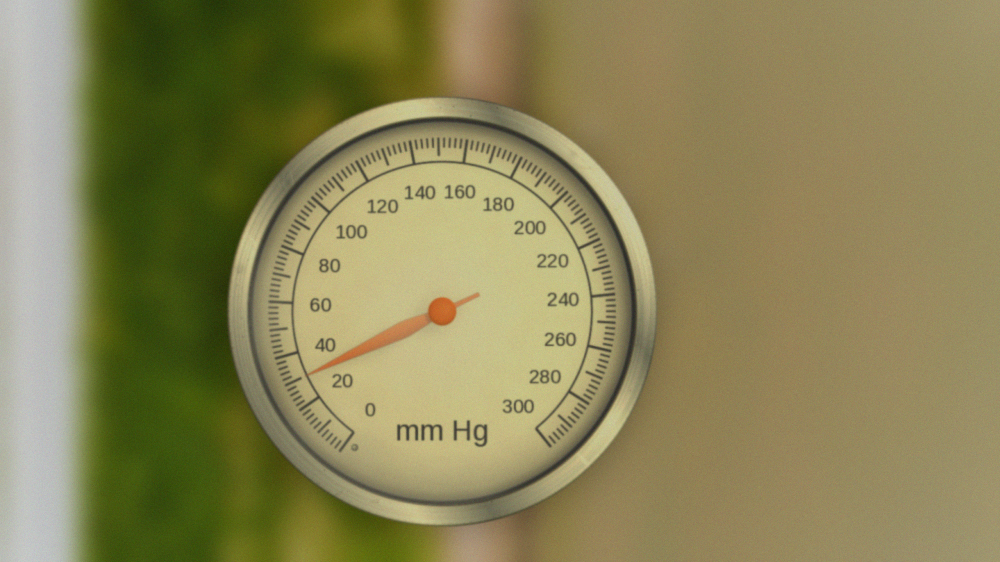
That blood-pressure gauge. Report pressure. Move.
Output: 30 mmHg
